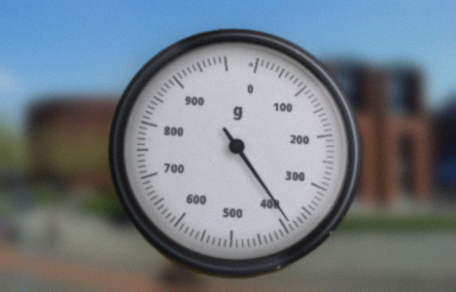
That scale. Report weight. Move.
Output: 390 g
